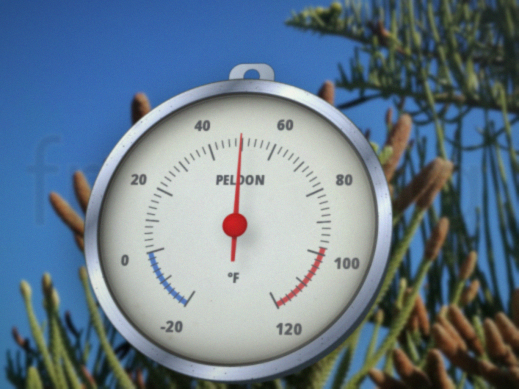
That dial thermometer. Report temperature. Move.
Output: 50 °F
